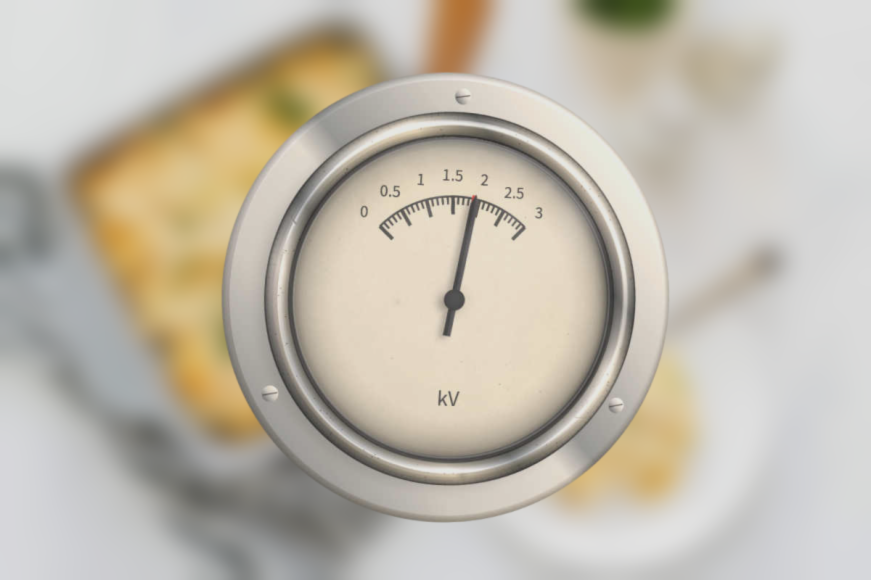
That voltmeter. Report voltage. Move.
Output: 1.9 kV
